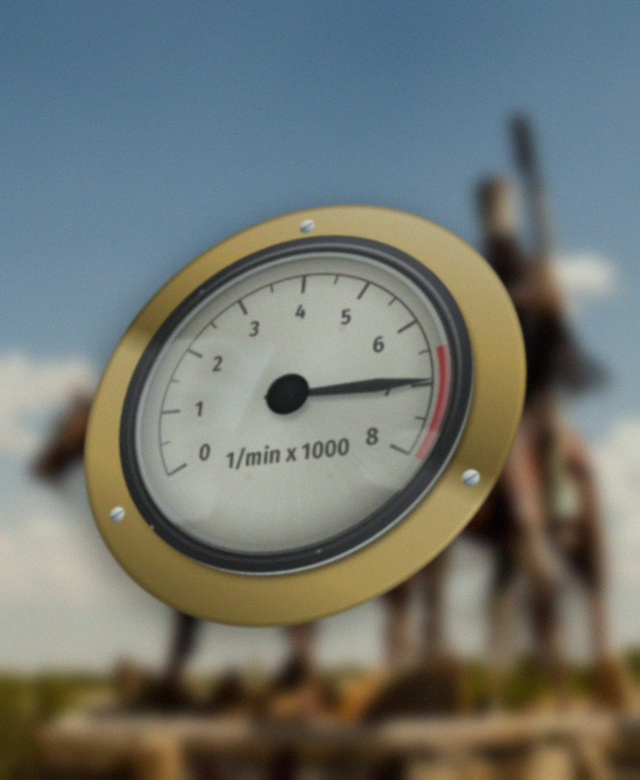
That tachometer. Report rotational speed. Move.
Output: 7000 rpm
